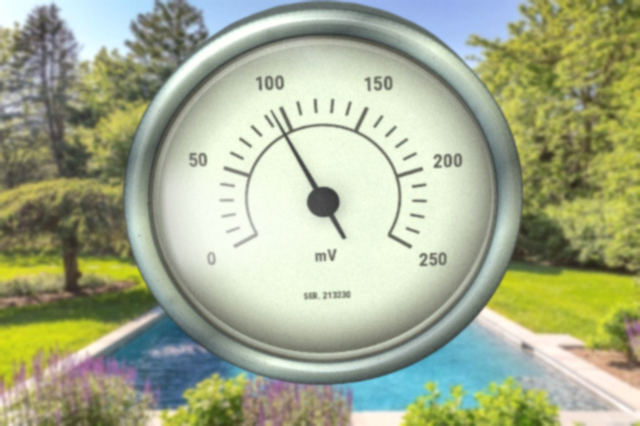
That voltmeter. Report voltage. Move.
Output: 95 mV
